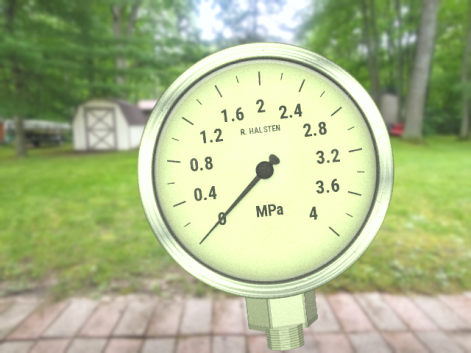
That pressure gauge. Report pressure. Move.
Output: 0 MPa
